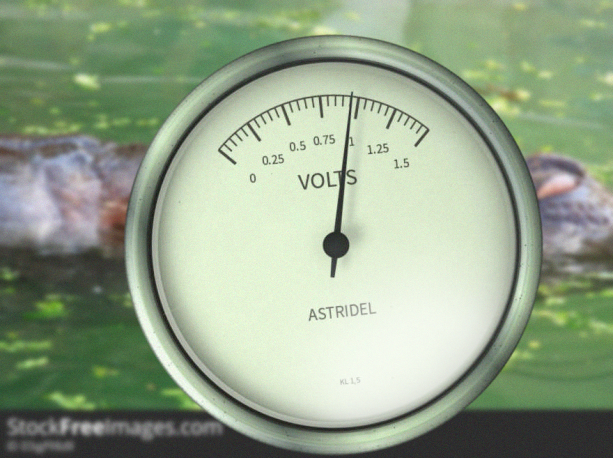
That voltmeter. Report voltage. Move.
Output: 0.95 V
